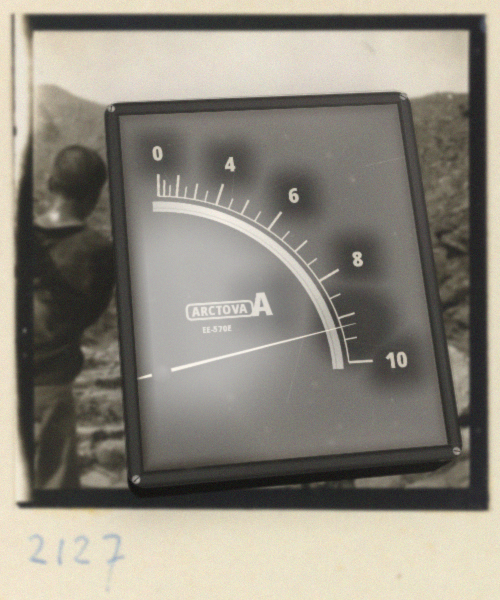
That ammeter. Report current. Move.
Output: 9.25 A
